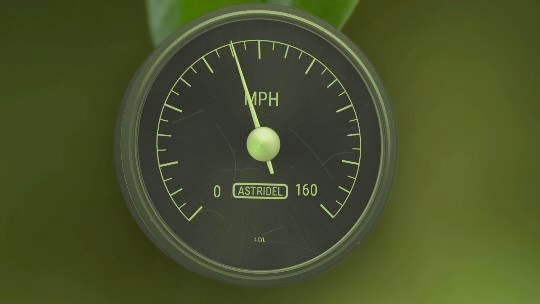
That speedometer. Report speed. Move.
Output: 70 mph
